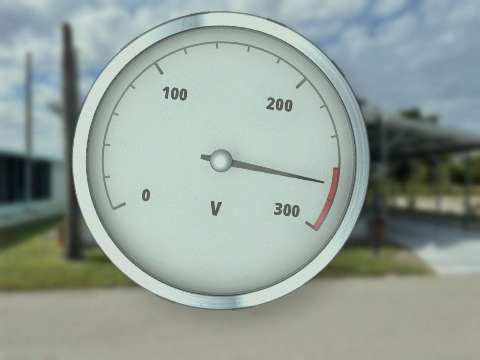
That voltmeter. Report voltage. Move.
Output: 270 V
